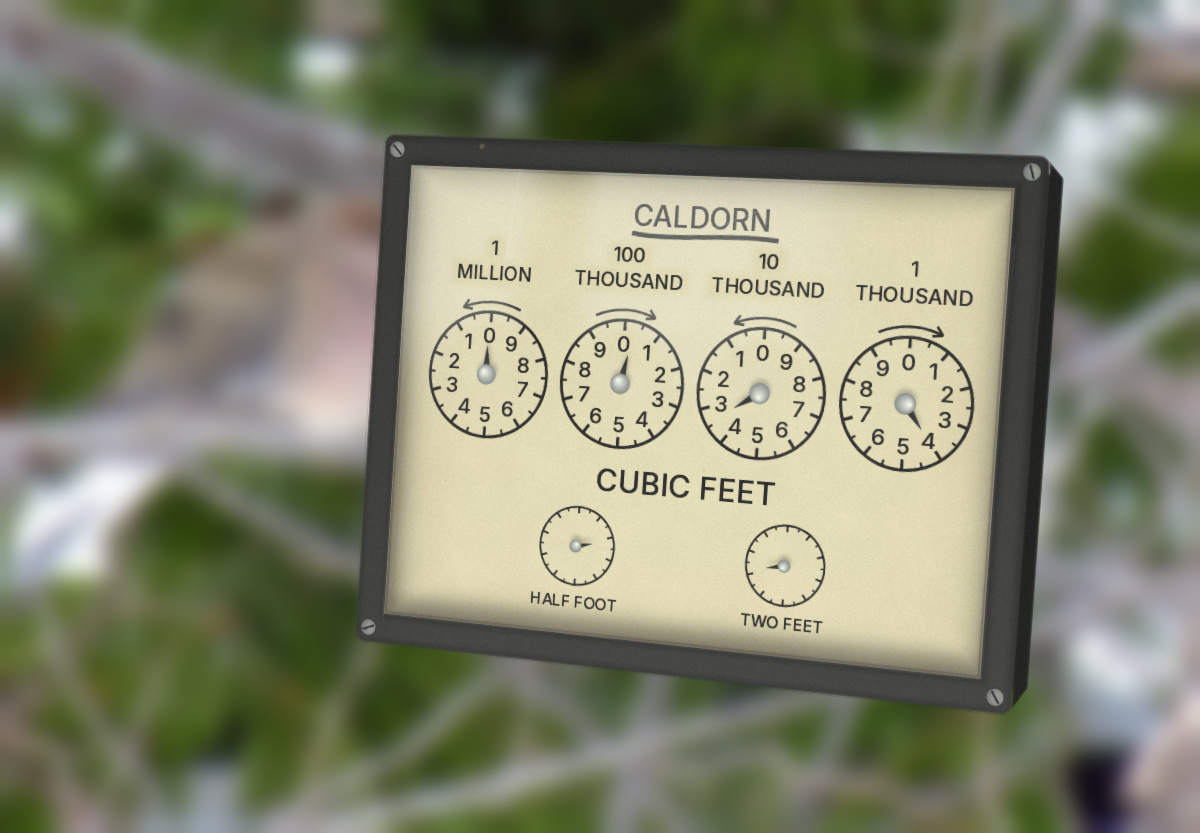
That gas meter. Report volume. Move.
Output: 3400 ft³
